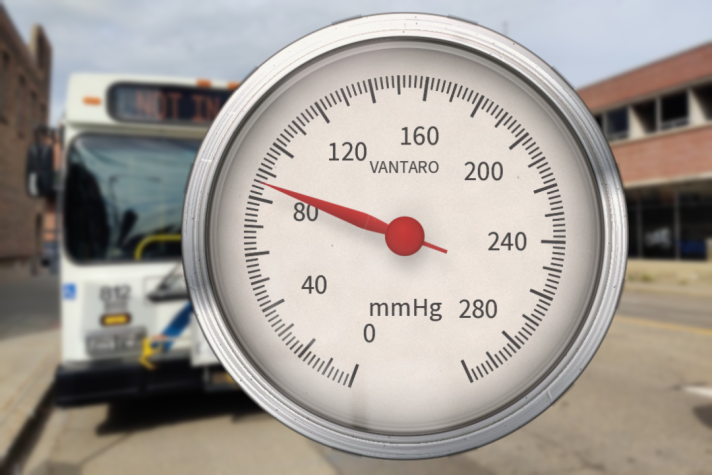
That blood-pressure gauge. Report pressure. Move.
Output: 86 mmHg
